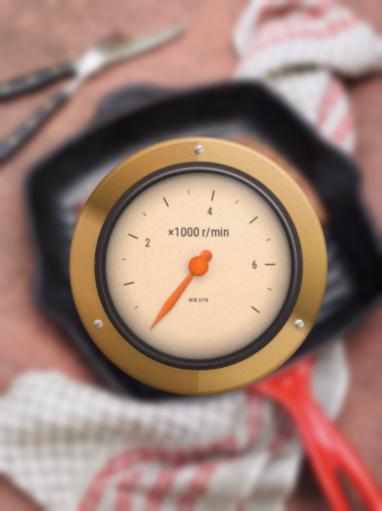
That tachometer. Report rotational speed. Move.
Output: 0 rpm
